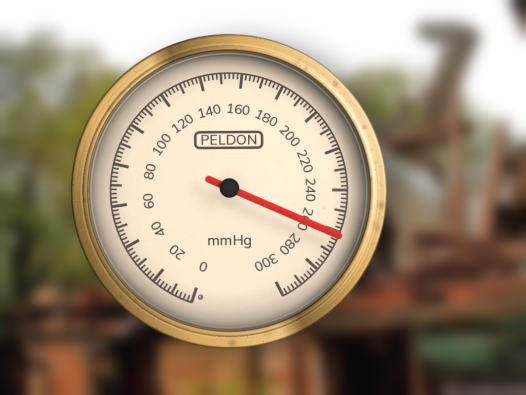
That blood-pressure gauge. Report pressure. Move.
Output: 262 mmHg
